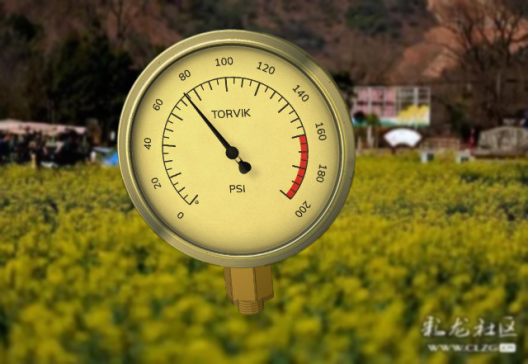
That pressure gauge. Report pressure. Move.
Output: 75 psi
